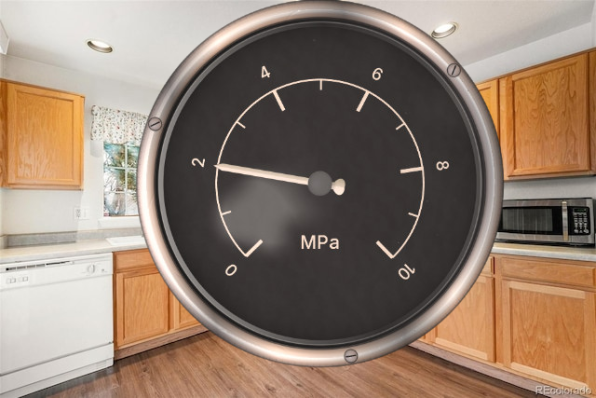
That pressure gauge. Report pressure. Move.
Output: 2 MPa
